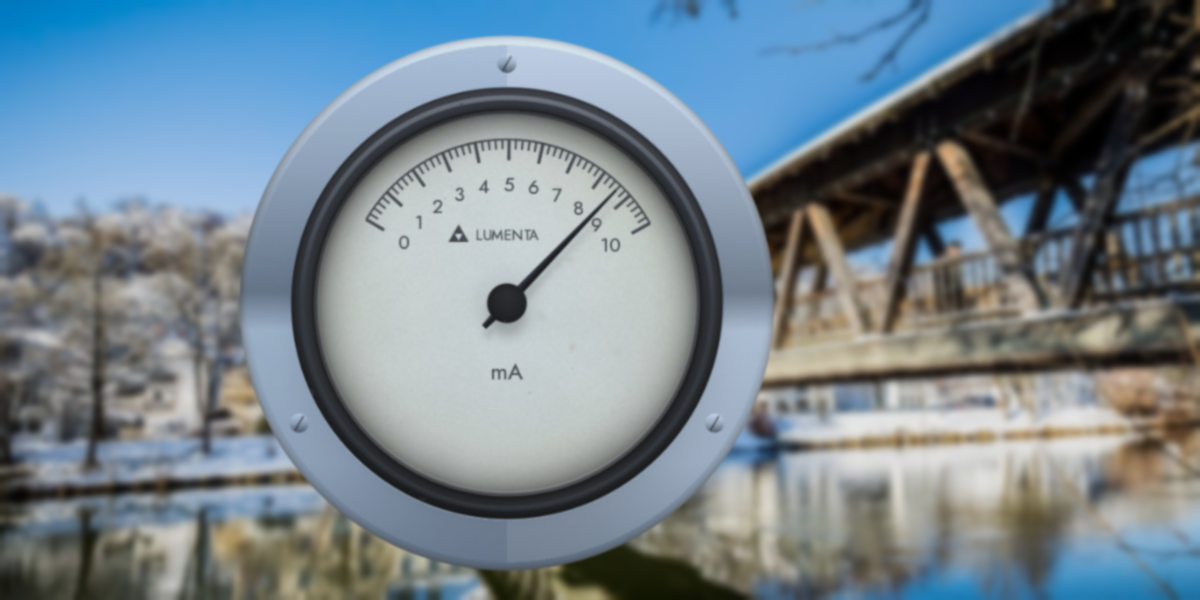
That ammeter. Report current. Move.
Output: 8.6 mA
